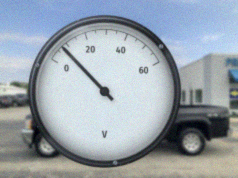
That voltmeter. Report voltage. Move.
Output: 7.5 V
